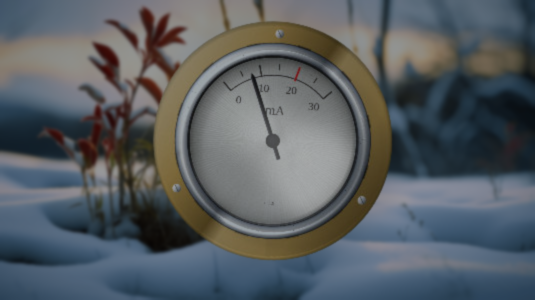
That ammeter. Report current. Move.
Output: 7.5 mA
